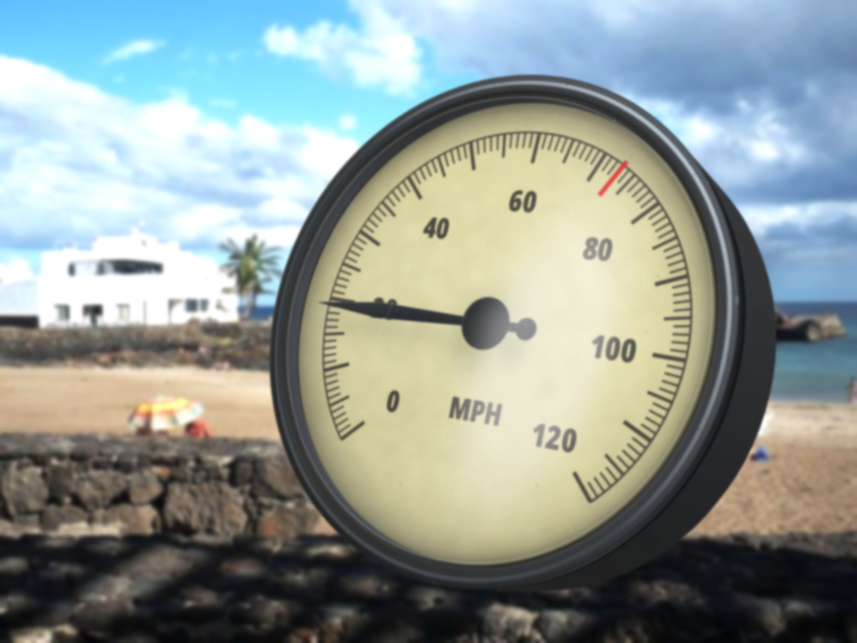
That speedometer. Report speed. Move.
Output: 19 mph
